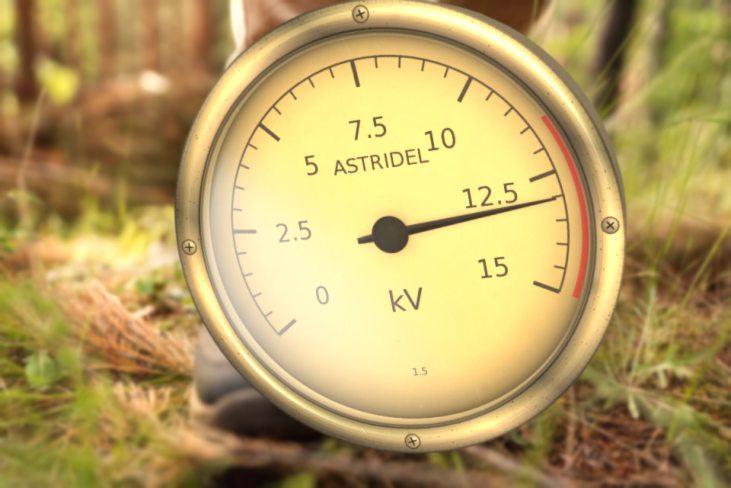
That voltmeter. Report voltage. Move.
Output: 13 kV
